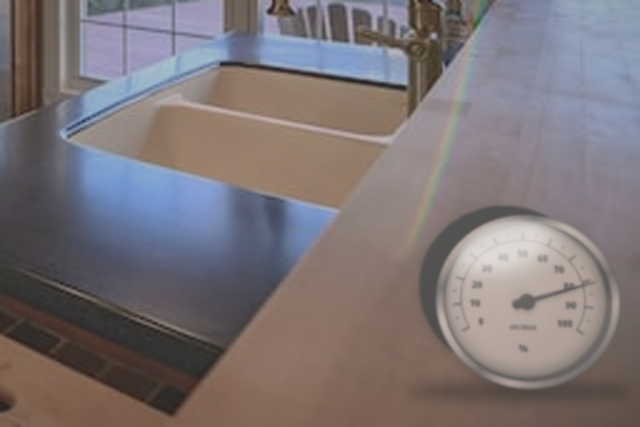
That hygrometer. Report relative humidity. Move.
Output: 80 %
